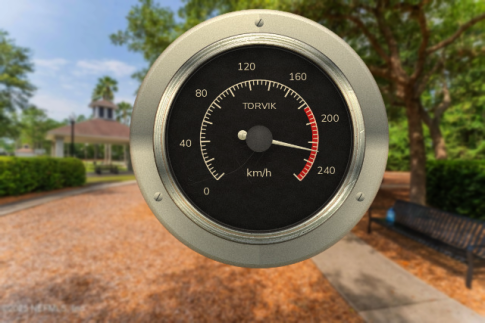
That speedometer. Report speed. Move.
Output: 228 km/h
